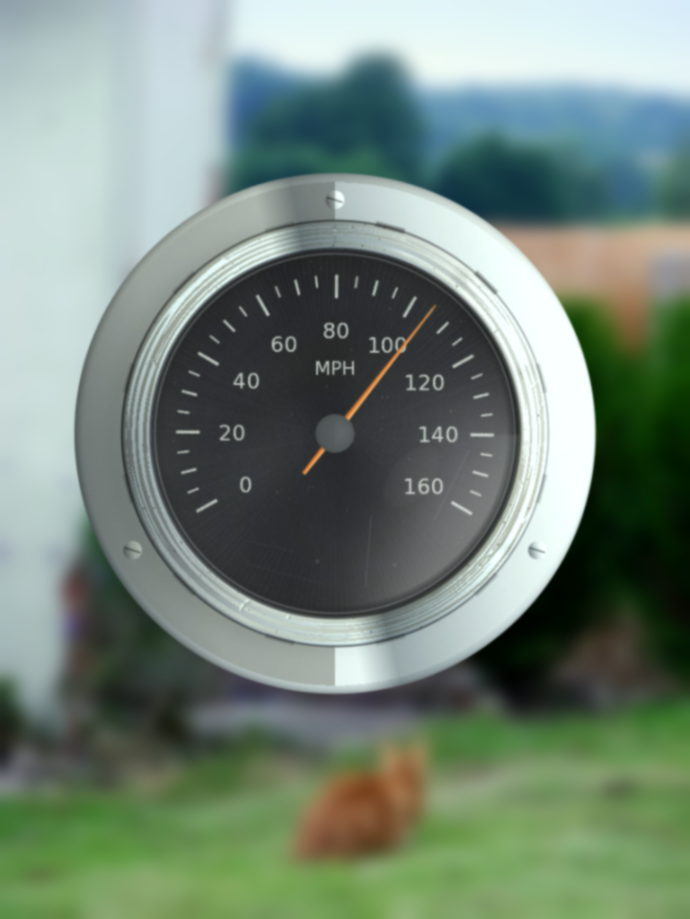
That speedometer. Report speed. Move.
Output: 105 mph
